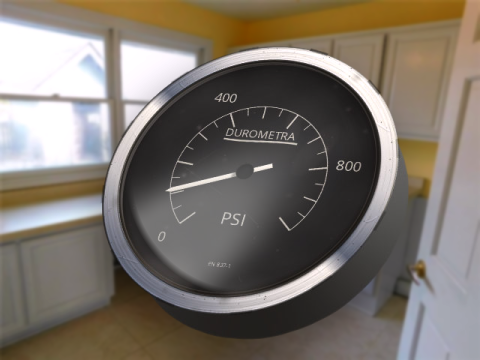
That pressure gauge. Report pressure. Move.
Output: 100 psi
